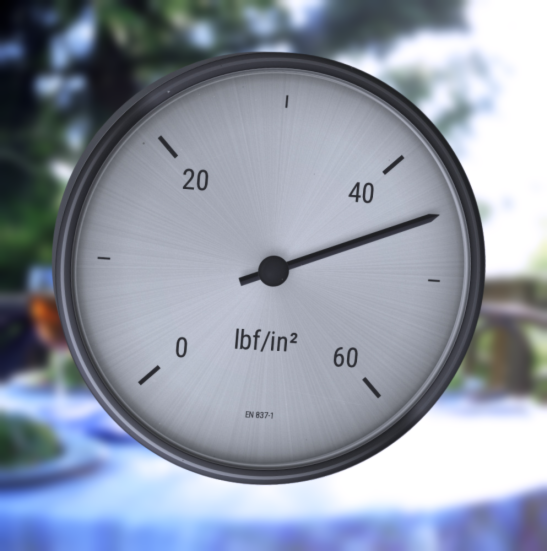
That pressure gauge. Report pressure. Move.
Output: 45 psi
